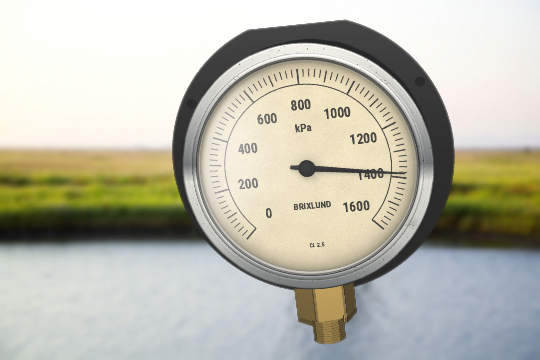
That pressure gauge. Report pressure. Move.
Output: 1380 kPa
